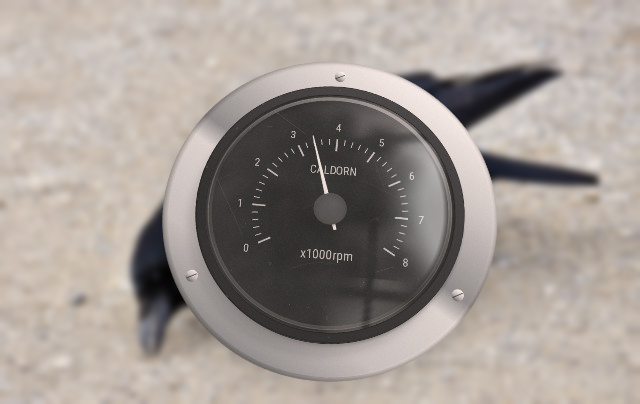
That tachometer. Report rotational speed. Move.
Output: 3400 rpm
